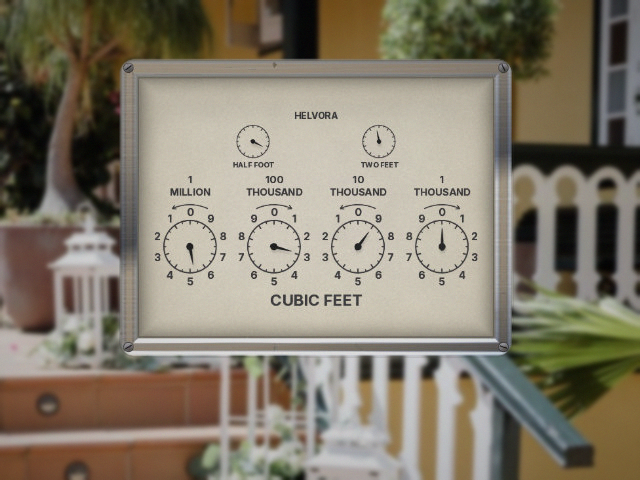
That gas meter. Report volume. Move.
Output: 529000 ft³
